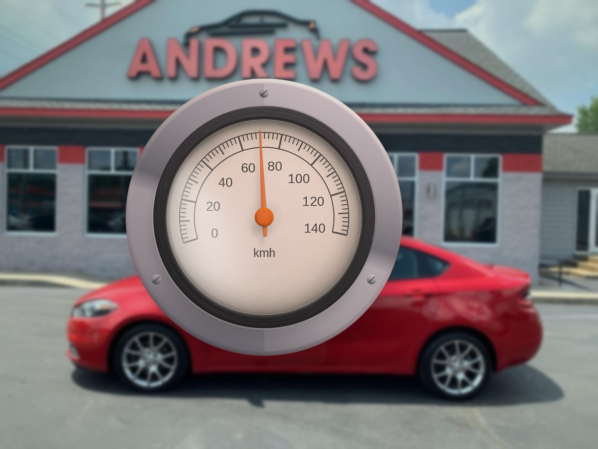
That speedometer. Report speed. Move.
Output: 70 km/h
